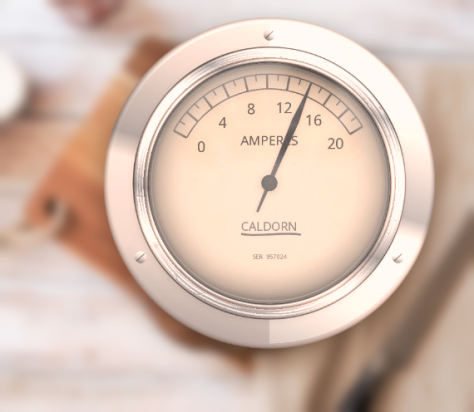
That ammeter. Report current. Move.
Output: 14 A
